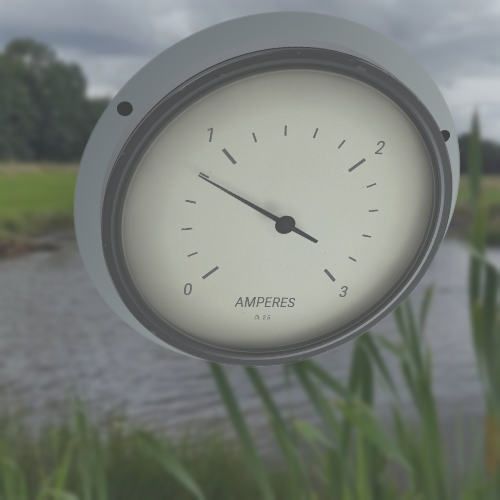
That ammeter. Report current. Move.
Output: 0.8 A
